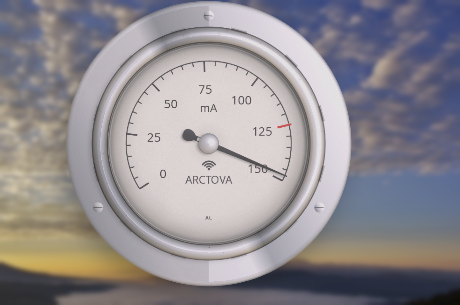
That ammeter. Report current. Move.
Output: 147.5 mA
